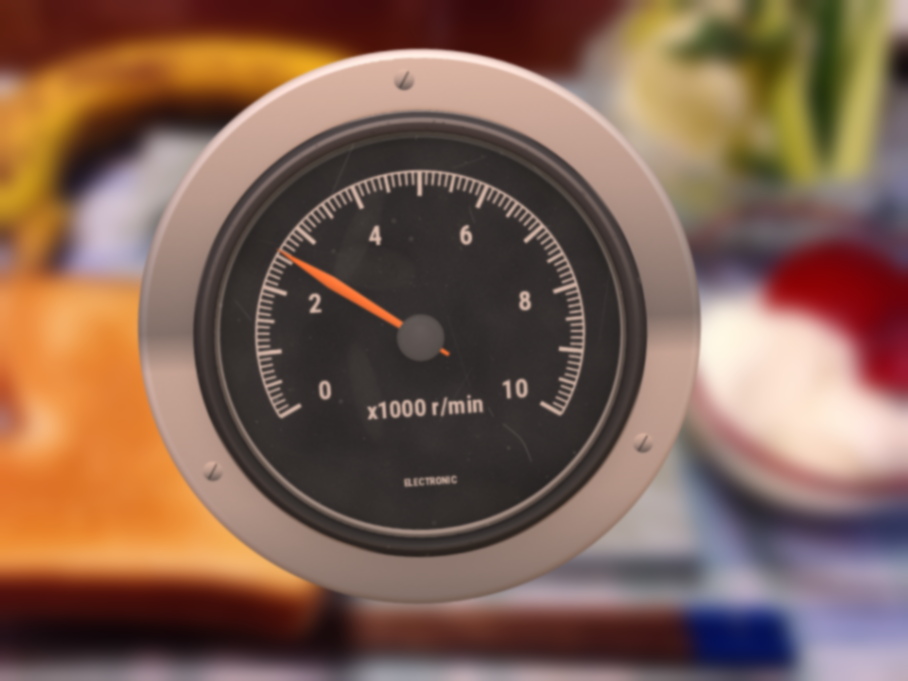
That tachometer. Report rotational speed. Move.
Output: 2600 rpm
